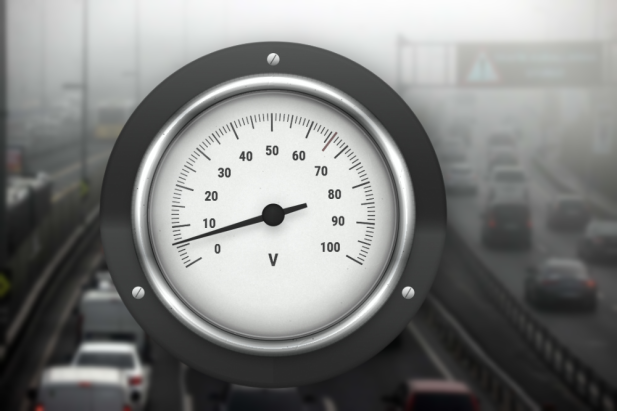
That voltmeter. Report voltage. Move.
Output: 6 V
